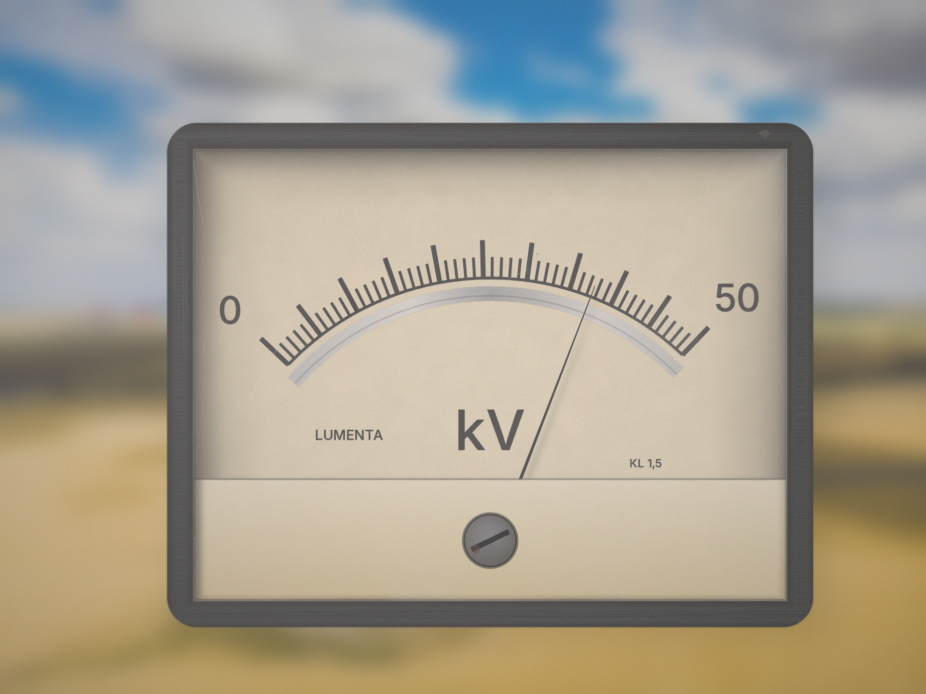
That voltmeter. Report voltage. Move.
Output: 37.5 kV
